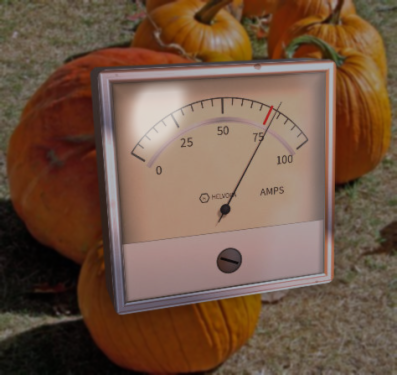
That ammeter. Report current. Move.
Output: 77.5 A
